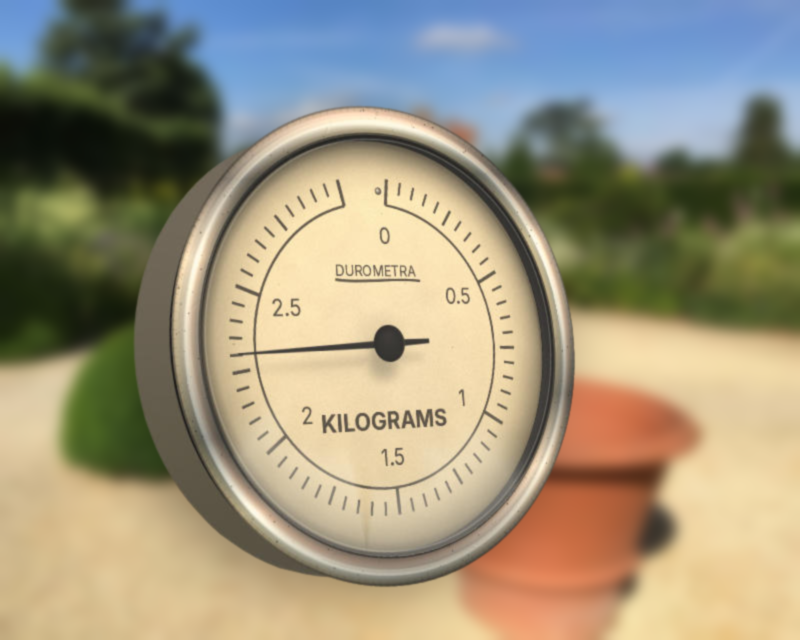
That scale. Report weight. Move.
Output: 2.3 kg
